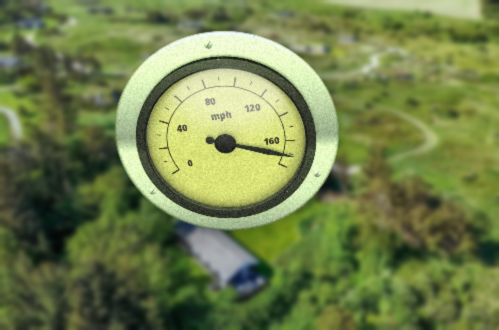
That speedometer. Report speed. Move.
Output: 170 mph
